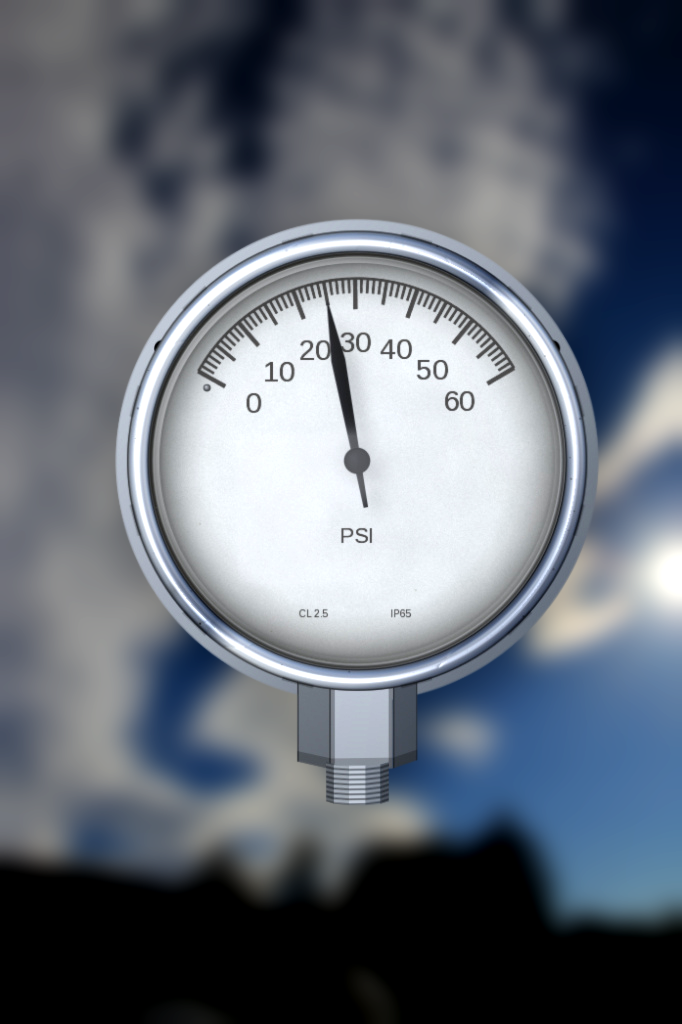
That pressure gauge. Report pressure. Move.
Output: 25 psi
